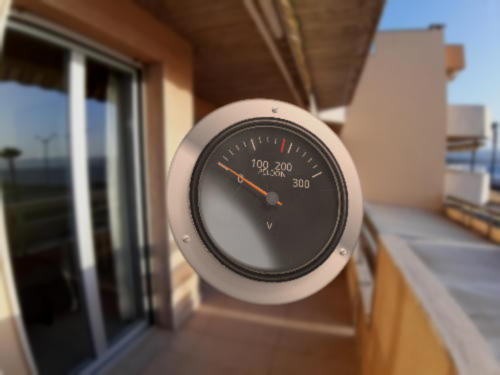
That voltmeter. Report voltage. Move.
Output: 0 V
